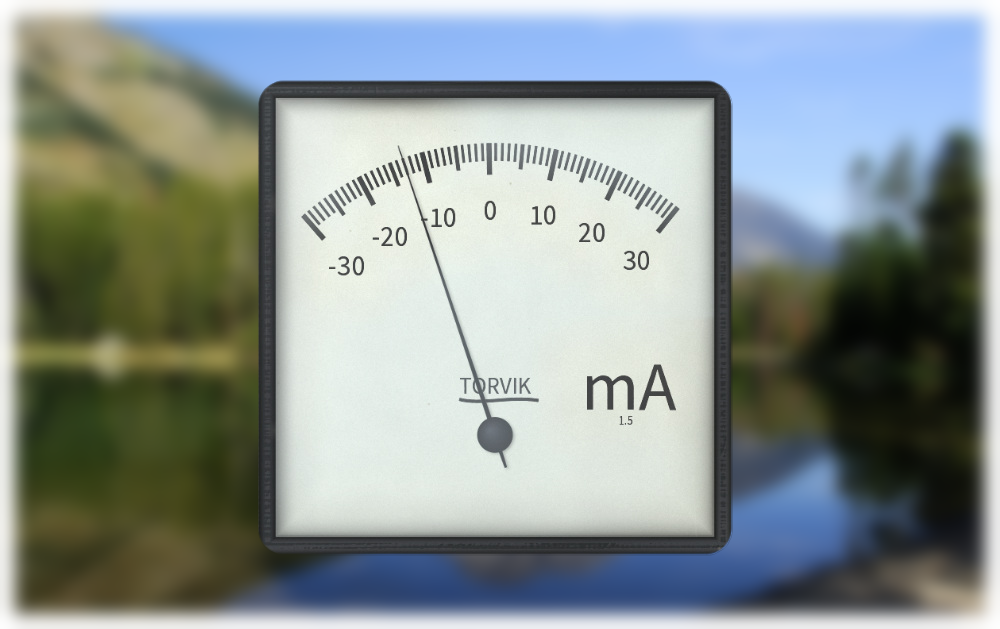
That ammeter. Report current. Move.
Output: -13 mA
